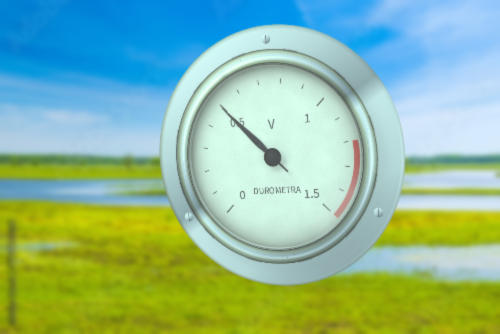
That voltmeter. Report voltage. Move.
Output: 0.5 V
